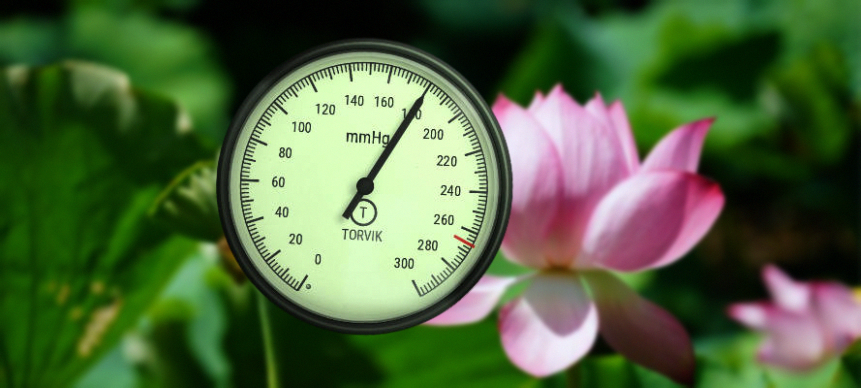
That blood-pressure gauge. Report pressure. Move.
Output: 180 mmHg
